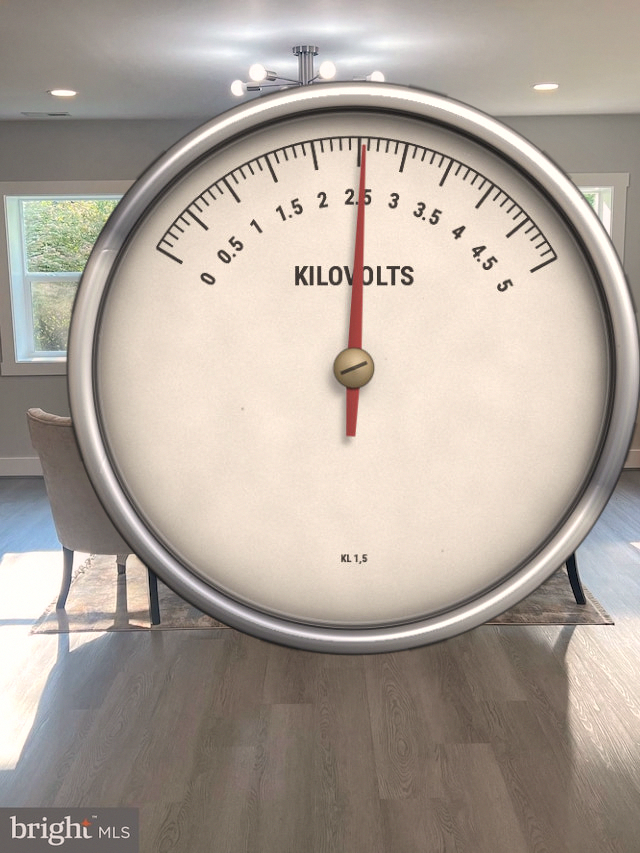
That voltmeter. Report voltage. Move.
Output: 2.55 kV
